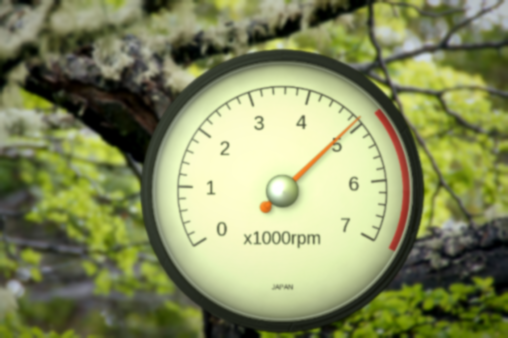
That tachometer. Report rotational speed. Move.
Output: 4900 rpm
